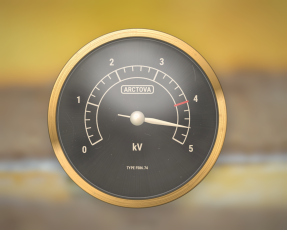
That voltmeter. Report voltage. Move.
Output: 4.6 kV
